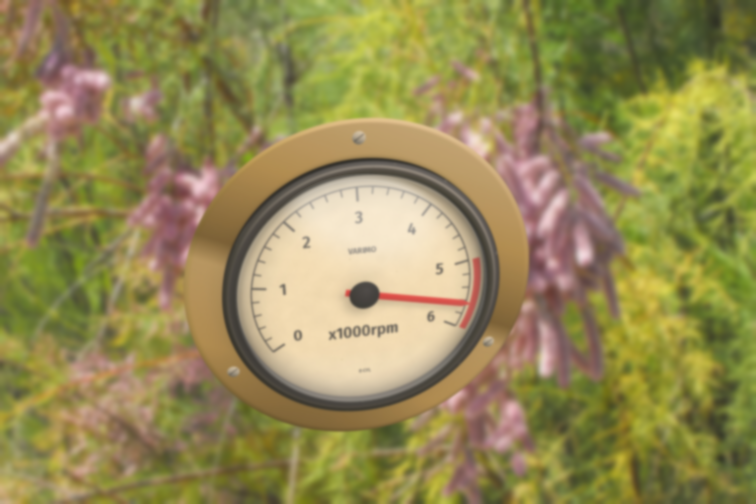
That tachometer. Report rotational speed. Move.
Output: 5600 rpm
